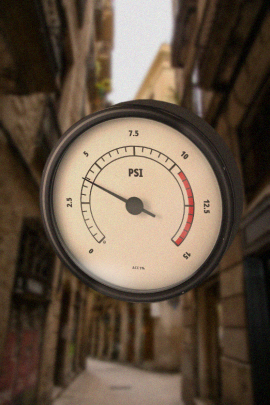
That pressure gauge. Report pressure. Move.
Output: 4 psi
